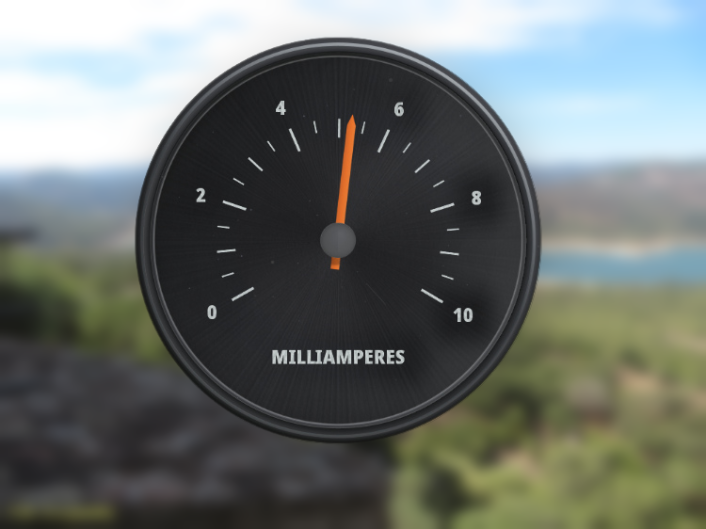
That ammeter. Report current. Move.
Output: 5.25 mA
